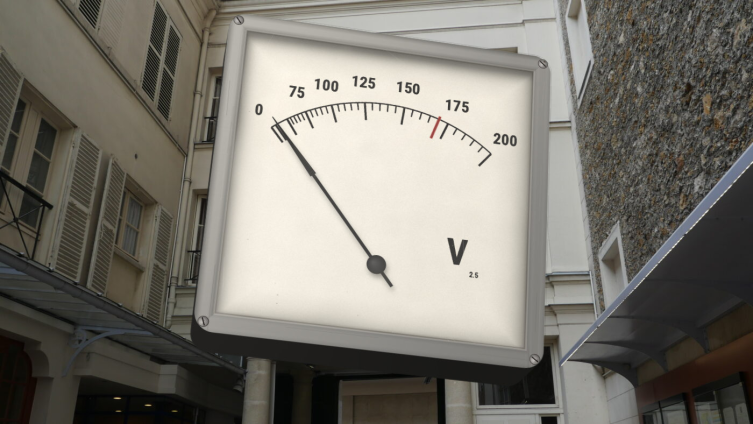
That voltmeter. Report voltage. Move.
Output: 25 V
